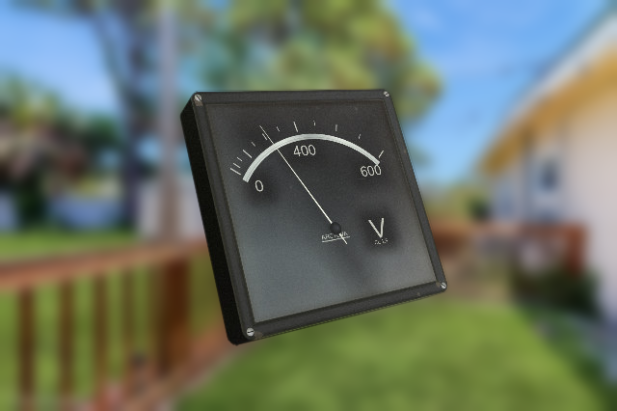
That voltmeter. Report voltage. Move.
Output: 300 V
